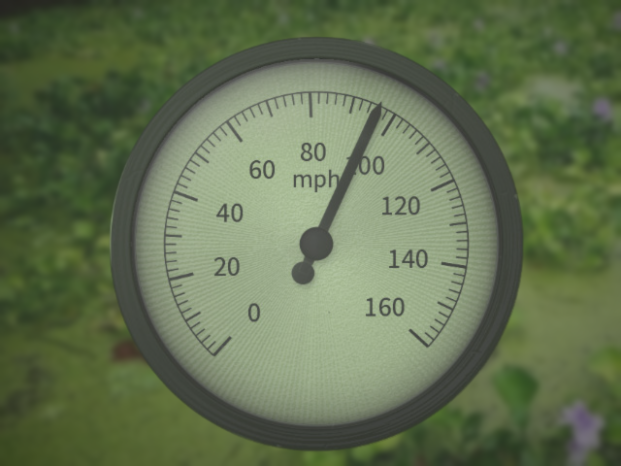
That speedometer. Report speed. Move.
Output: 96 mph
